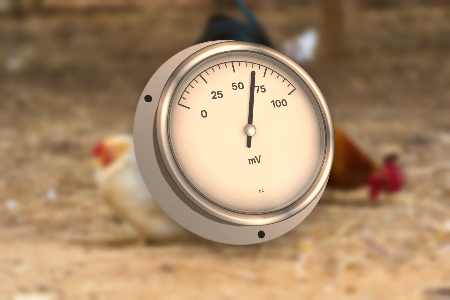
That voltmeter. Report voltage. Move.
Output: 65 mV
